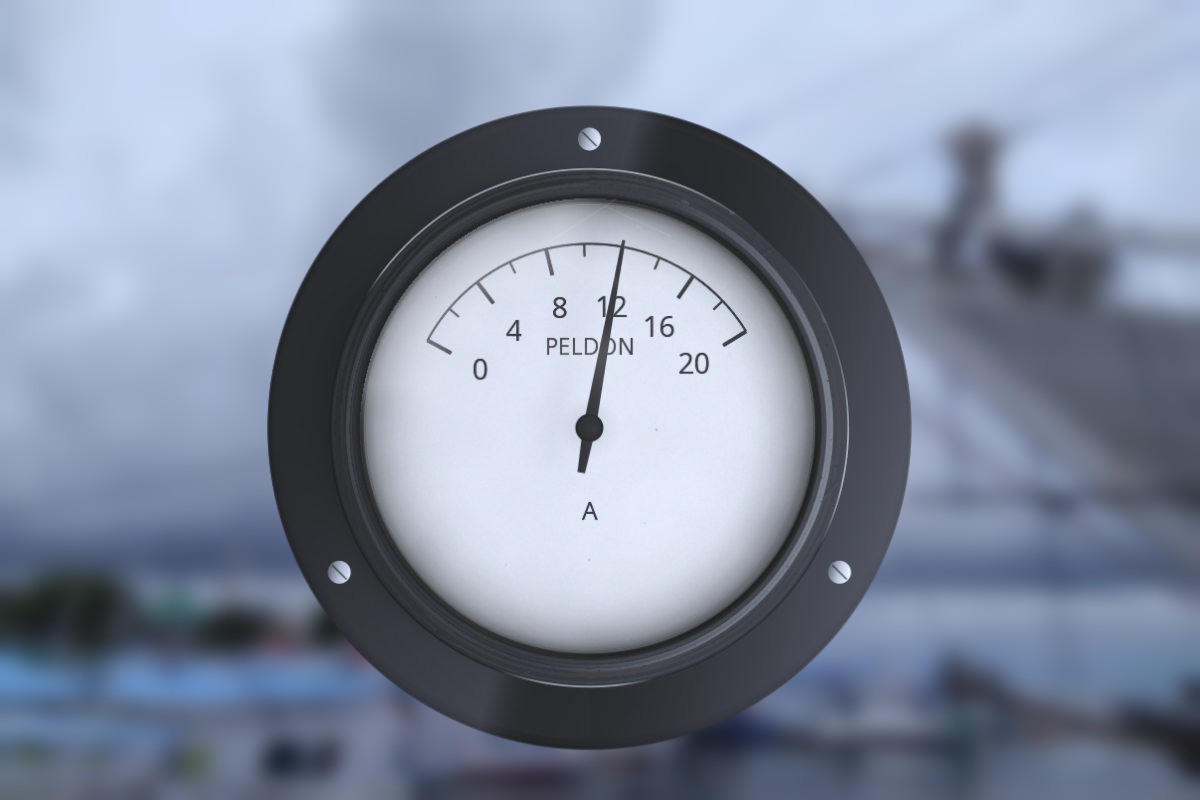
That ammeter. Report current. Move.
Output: 12 A
